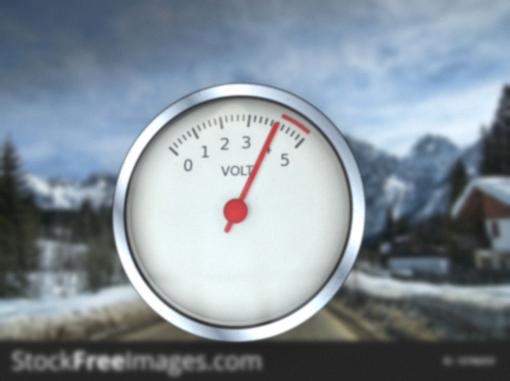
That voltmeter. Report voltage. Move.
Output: 4 V
